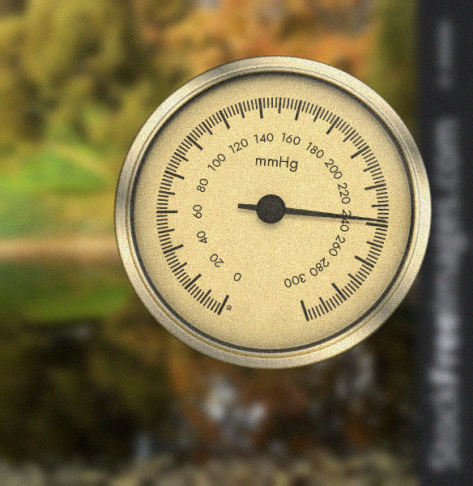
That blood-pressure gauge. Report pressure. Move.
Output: 238 mmHg
